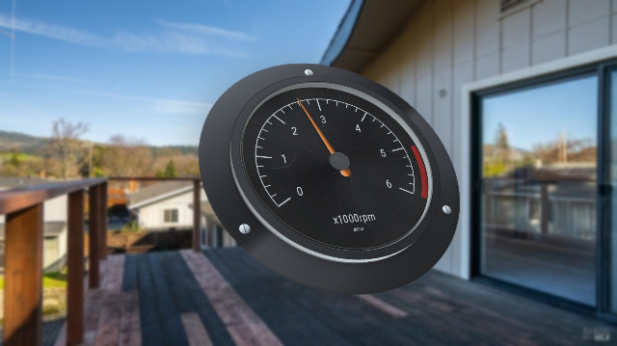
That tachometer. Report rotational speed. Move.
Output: 2600 rpm
